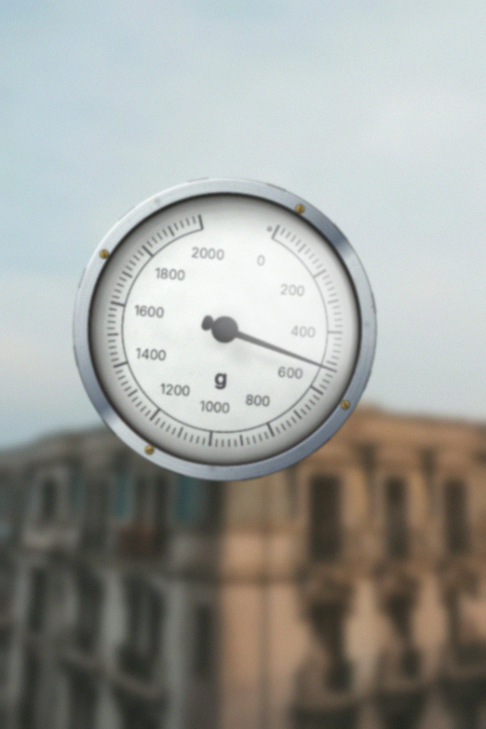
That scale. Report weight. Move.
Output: 520 g
